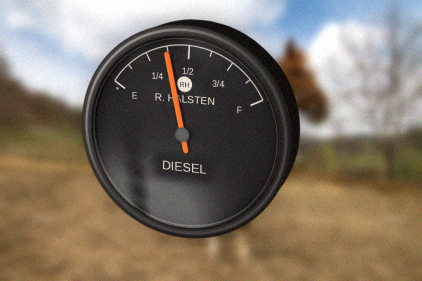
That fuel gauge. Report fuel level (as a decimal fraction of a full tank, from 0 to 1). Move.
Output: 0.375
